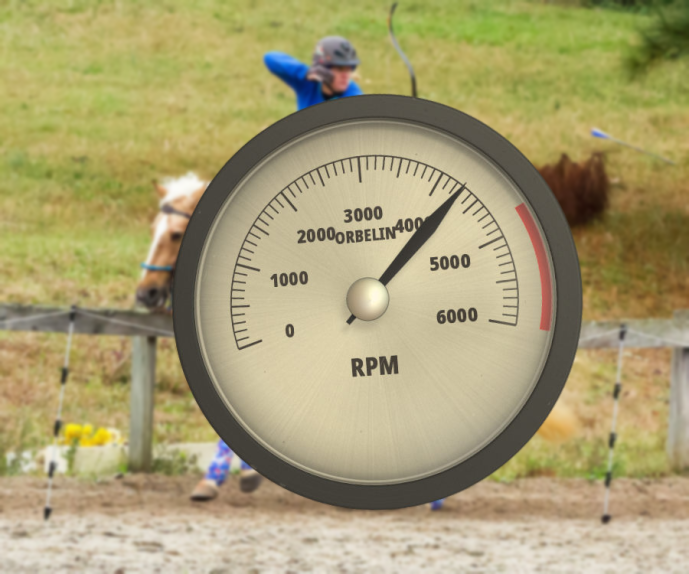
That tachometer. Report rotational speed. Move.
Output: 4300 rpm
